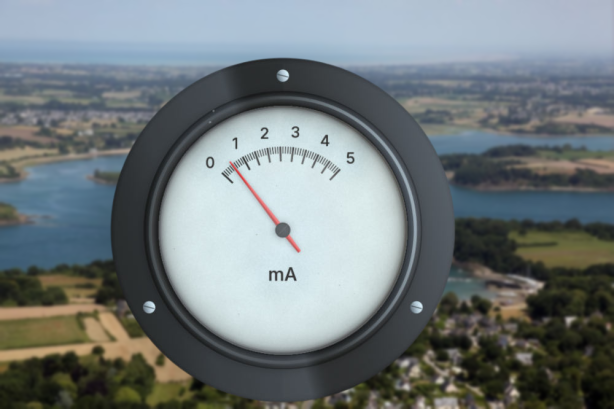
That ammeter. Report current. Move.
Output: 0.5 mA
